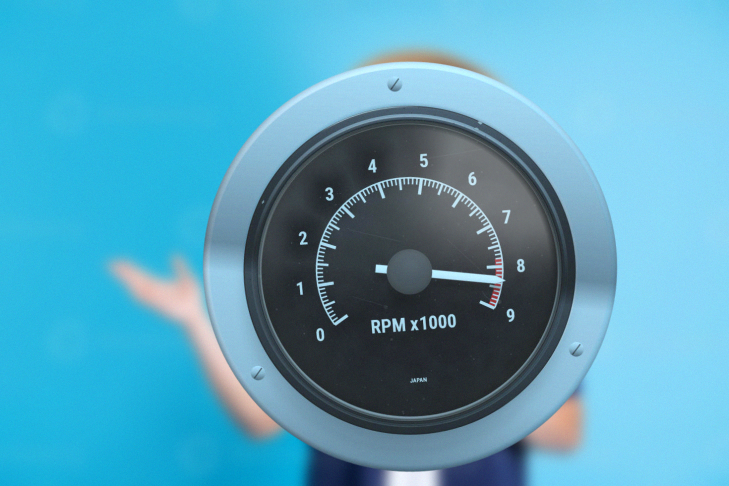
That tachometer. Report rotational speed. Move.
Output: 8300 rpm
